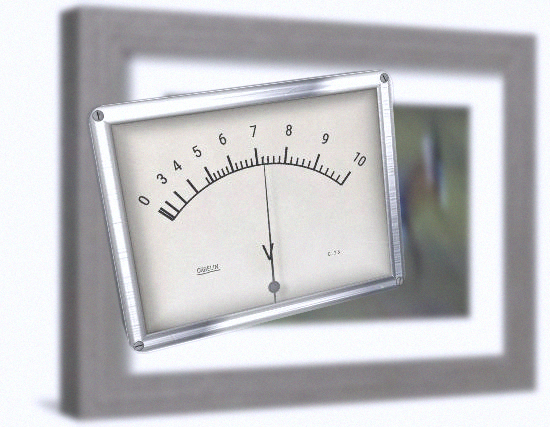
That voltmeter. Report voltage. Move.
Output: 7.2 V
